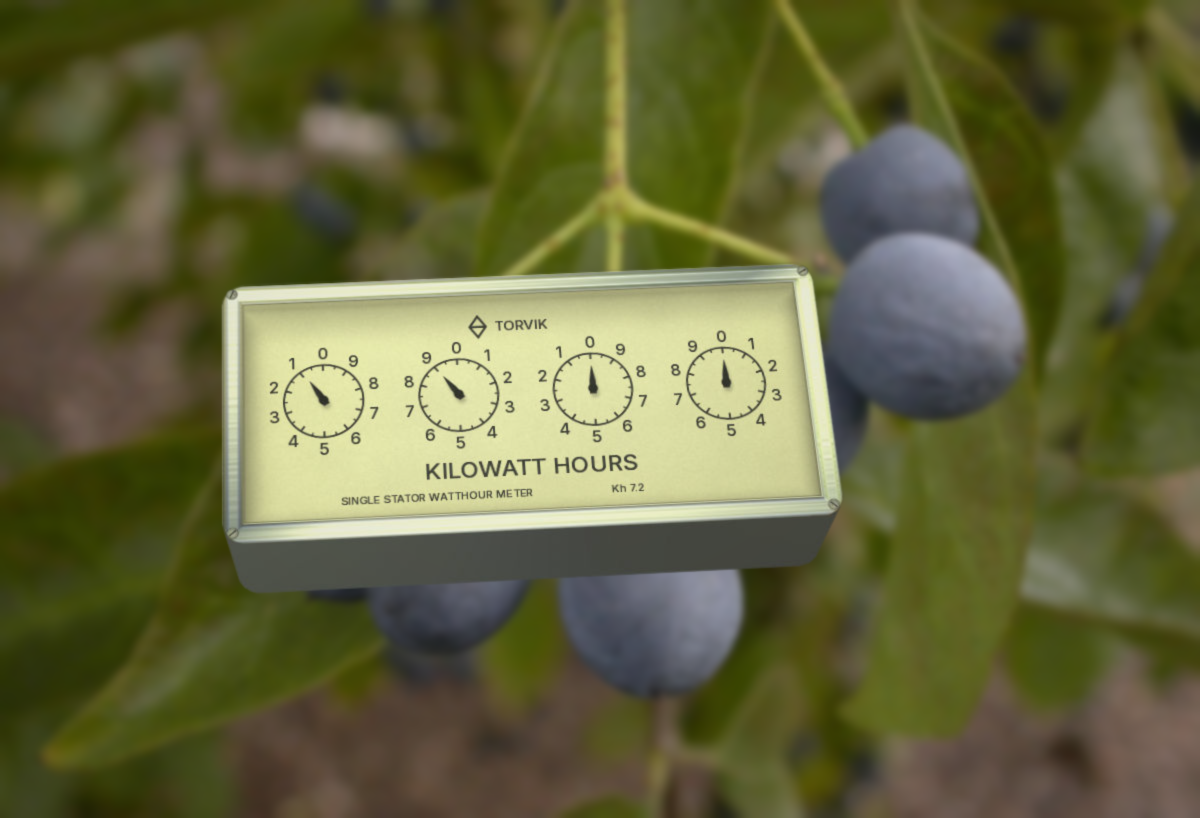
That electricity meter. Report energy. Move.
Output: 900 kWh
